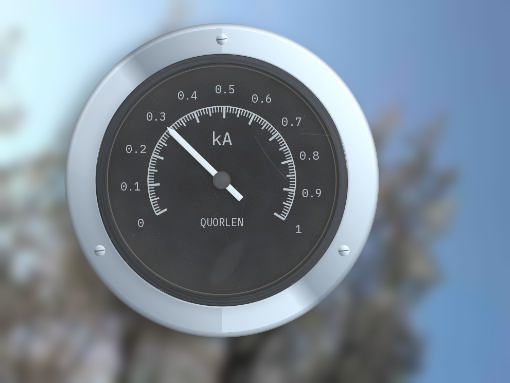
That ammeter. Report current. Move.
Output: 0.3 kA
